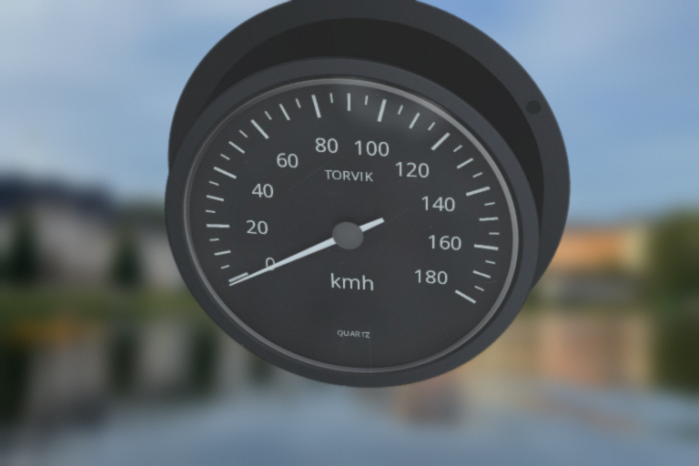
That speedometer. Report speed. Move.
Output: 0 km/h
